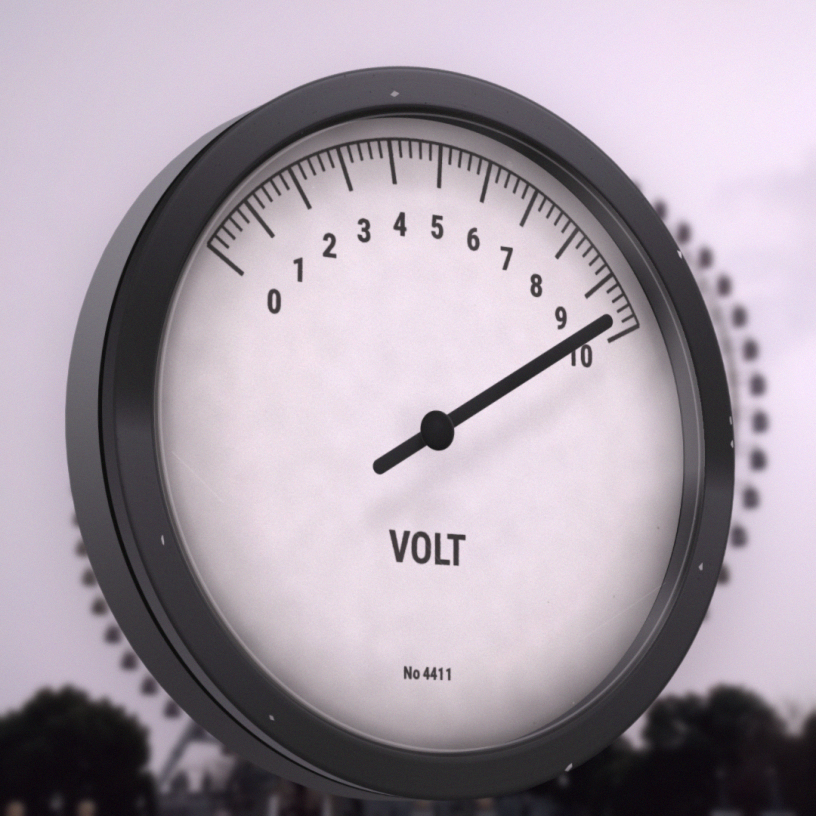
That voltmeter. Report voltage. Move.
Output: 9.6 V
